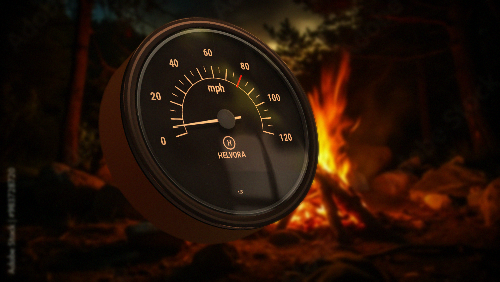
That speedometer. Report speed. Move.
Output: 5 mph
